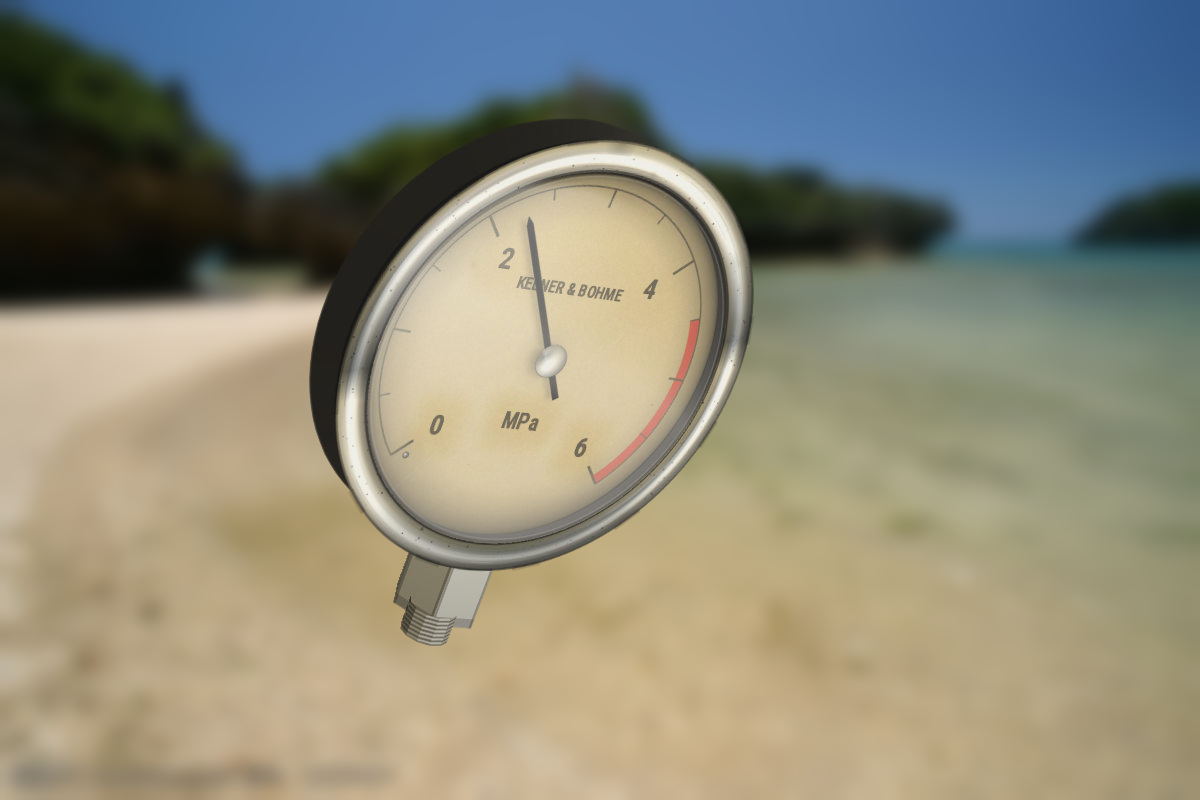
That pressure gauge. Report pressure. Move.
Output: 2.25 MPa
